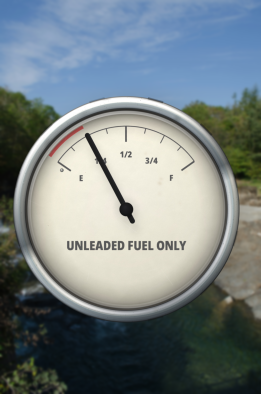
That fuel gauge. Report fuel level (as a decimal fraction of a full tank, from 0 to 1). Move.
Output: 0.25
